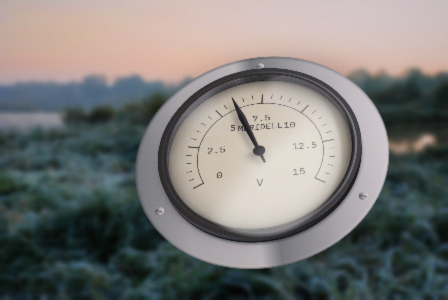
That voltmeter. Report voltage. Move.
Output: 6 V
